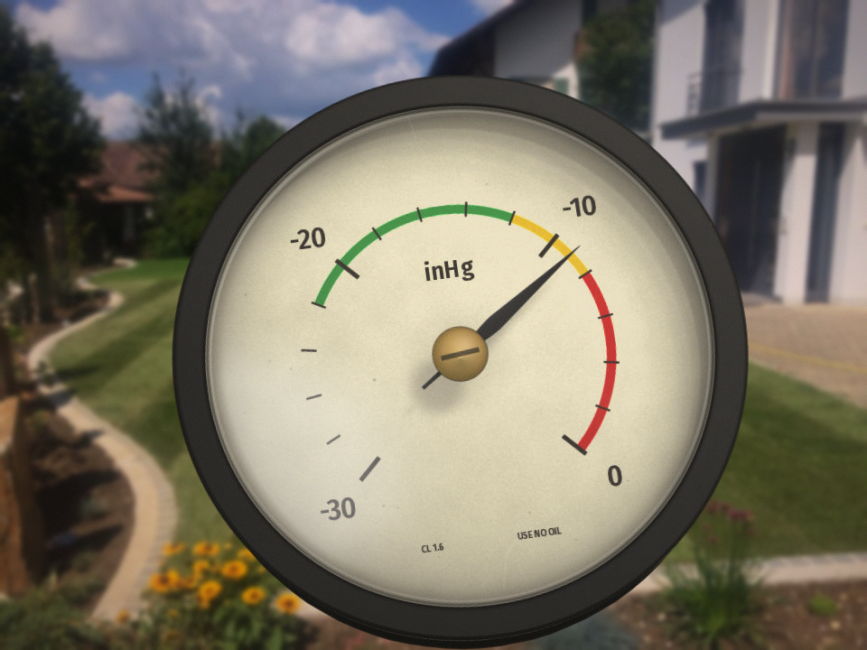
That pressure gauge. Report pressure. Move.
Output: -9 inHg
